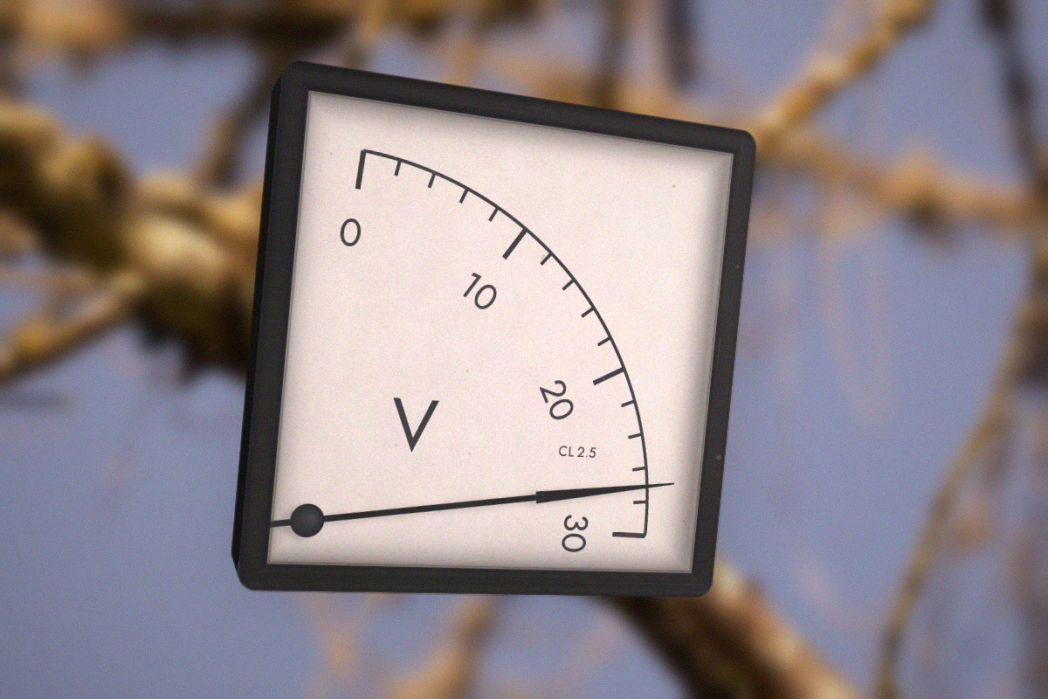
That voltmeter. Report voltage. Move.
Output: 27 V
